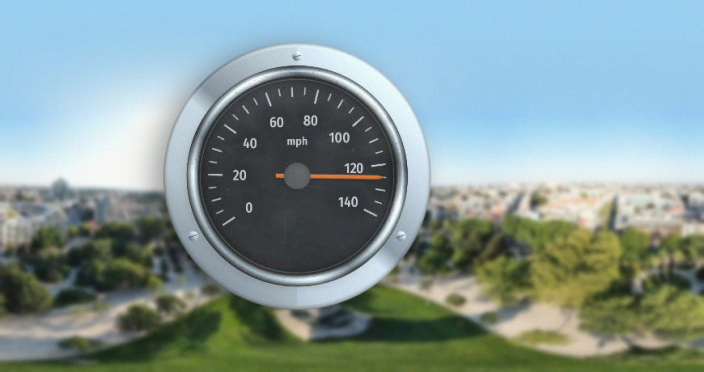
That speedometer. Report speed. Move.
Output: 125 mph
